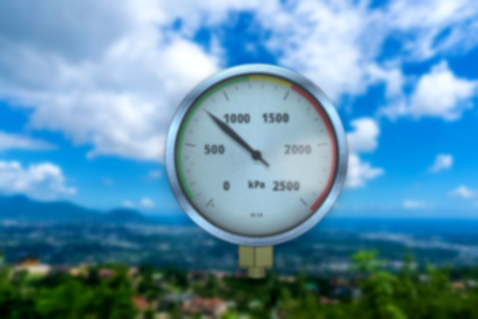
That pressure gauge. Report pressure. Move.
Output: 800 kPa
